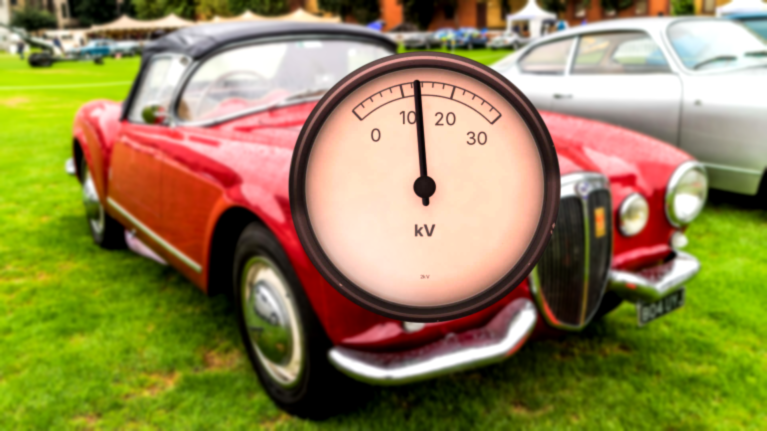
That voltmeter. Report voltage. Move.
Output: 13 kV
